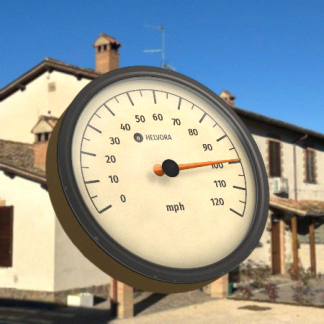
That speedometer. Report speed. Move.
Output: 100 mph
